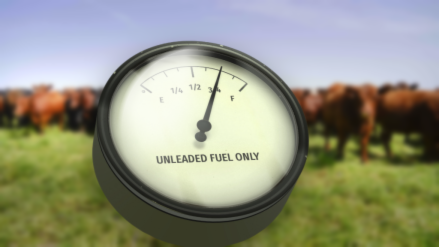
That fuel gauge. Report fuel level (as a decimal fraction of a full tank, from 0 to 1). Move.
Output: 0.75
